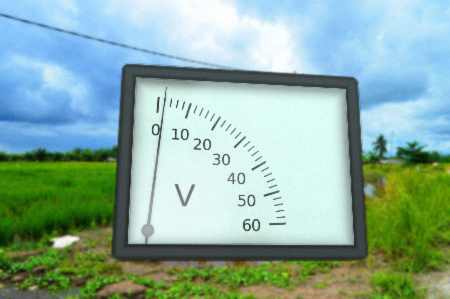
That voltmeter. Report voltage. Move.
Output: 2 V
